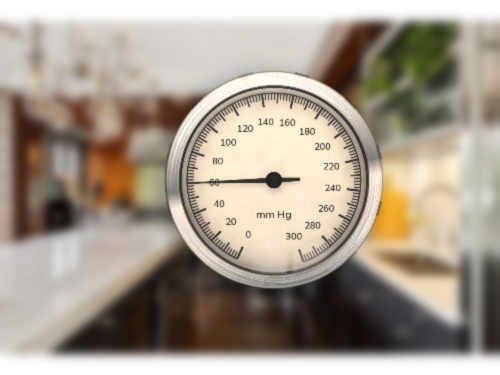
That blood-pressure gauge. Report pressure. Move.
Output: 60 mmHg
